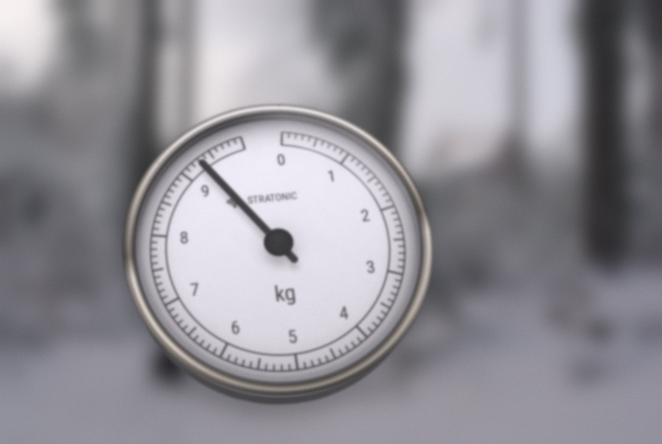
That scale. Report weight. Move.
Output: 9.3 kg
